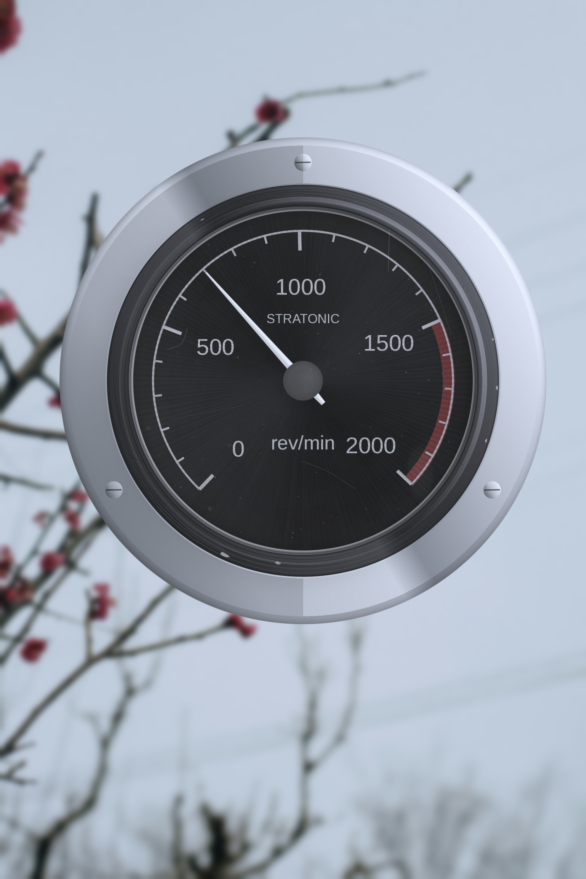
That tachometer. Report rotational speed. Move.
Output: 700 rpm
